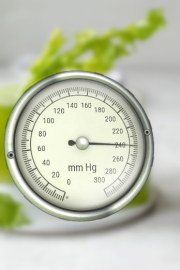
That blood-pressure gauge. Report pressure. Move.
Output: 240 mmHg
